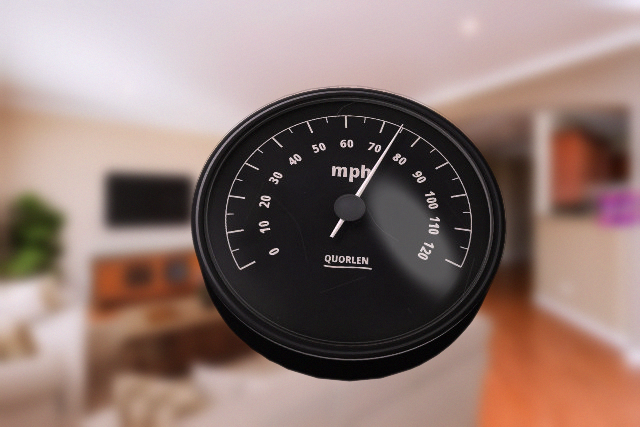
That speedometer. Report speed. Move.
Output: 75 mph
